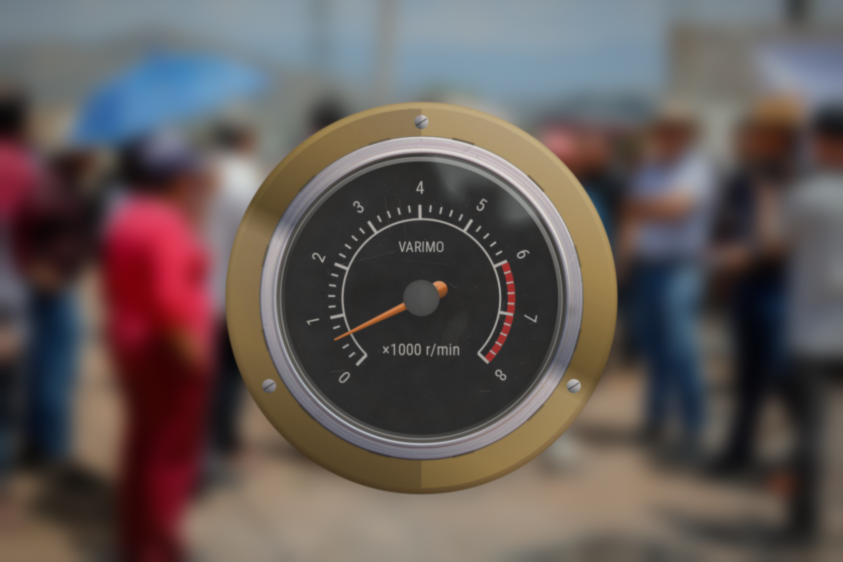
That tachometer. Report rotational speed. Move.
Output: 600 rpm
